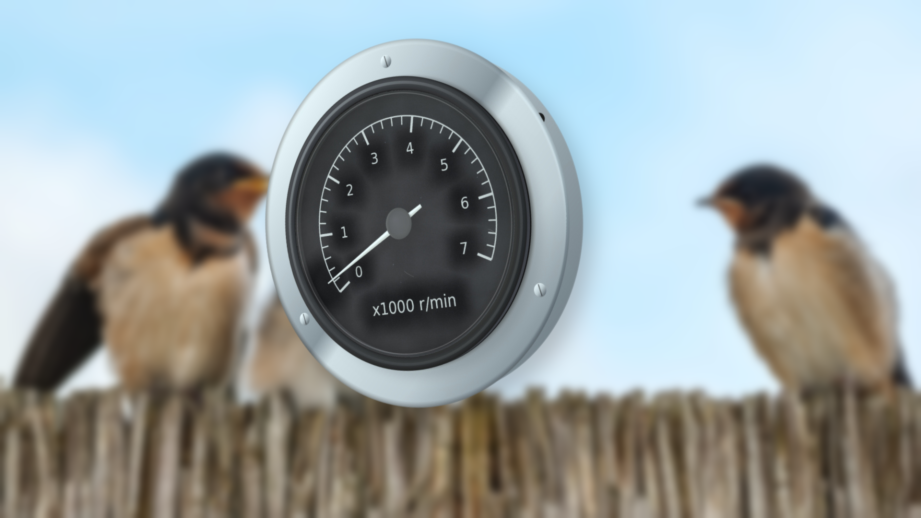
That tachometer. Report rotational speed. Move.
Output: 200 rpm
